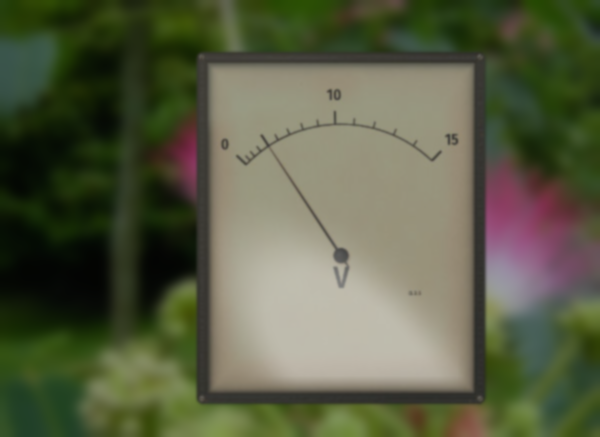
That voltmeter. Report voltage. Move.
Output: 5 V
